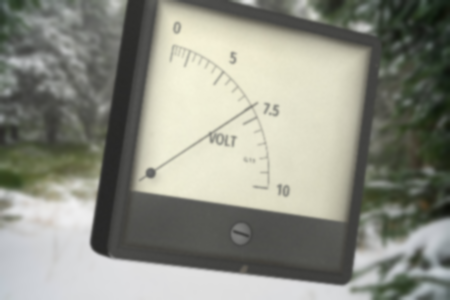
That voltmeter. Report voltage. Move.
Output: 7 V
